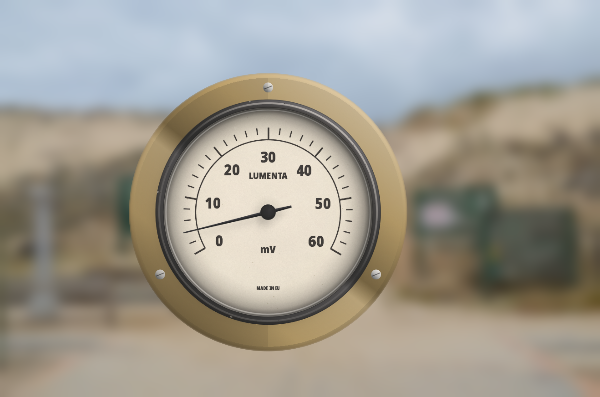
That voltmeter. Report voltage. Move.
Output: 4 mV
